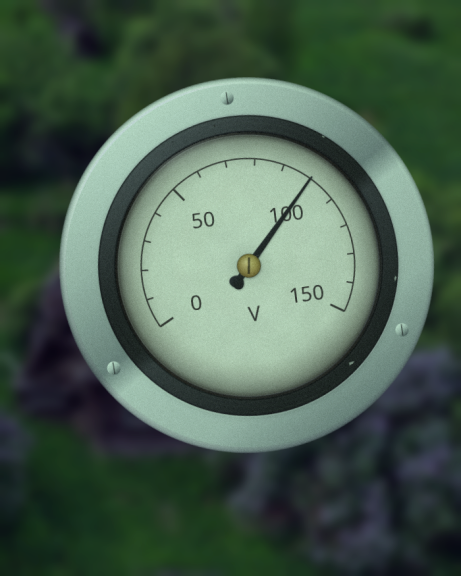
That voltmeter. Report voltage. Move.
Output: 100 V
